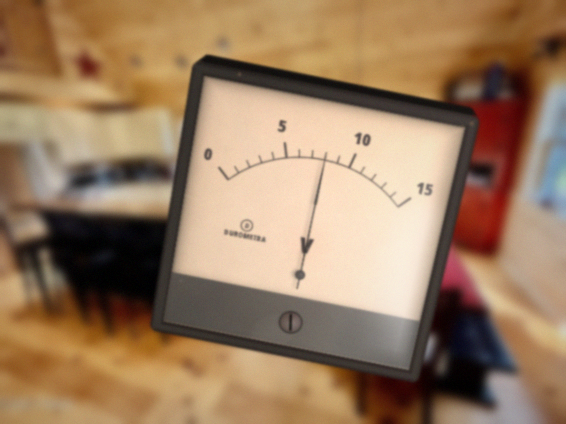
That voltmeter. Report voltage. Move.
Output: 8 V
